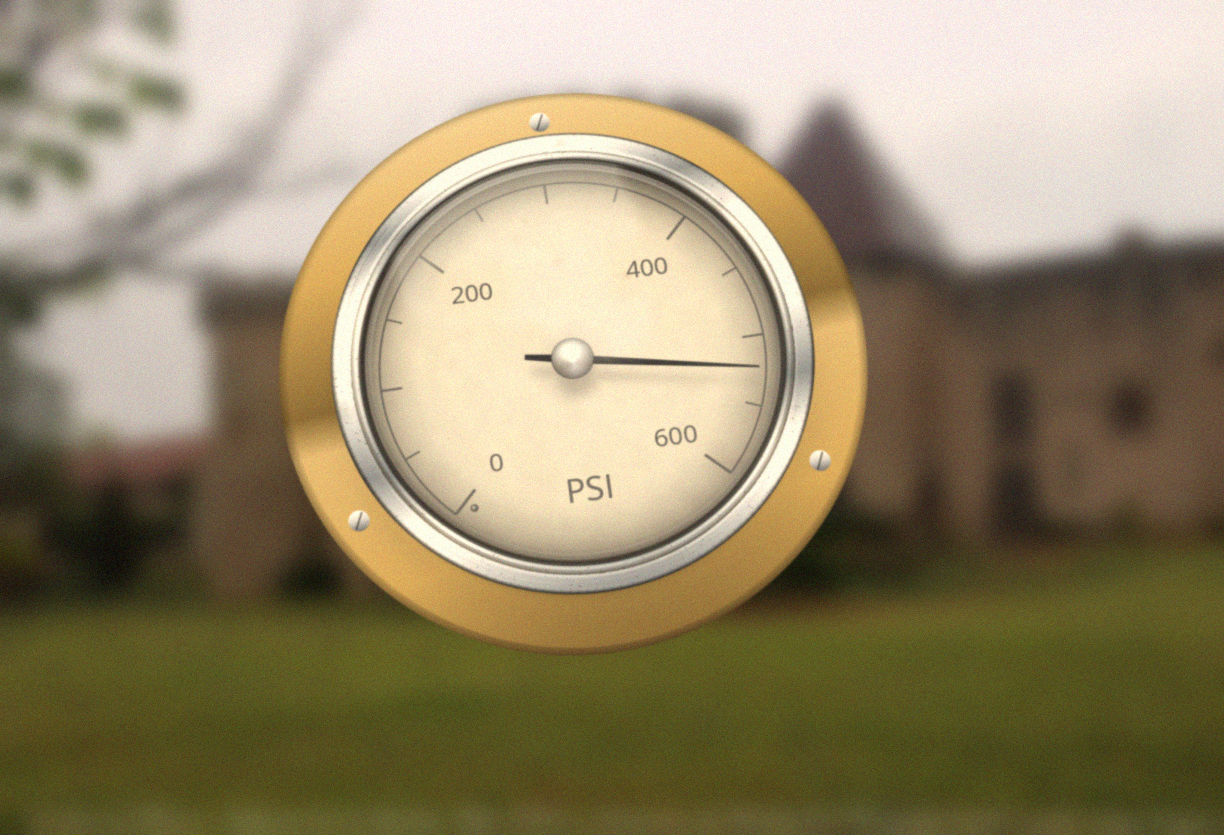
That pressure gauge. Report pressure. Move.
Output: 525 psi
